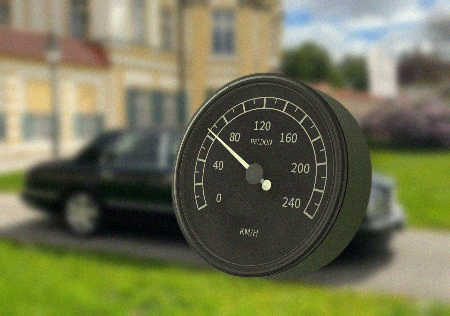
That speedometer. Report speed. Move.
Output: 65 km/h
